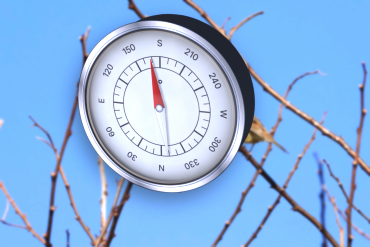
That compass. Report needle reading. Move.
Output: 170 °
